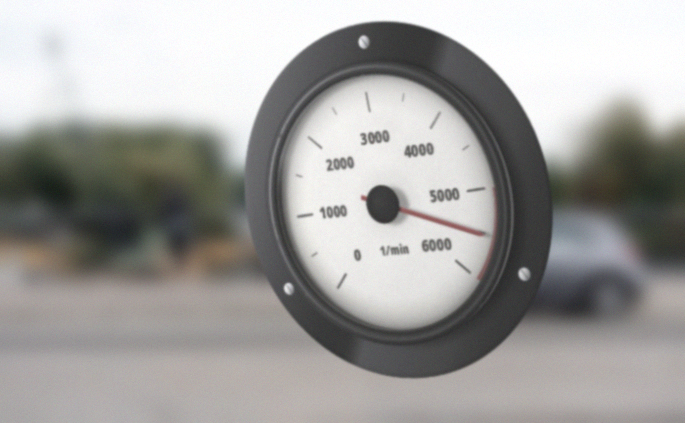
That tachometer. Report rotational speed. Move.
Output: 5500 rpm
